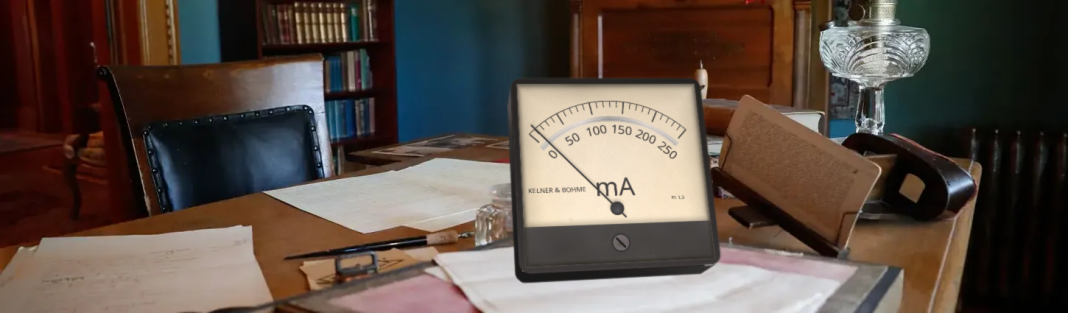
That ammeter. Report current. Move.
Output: 10 mA
